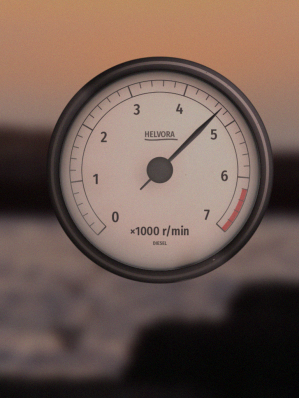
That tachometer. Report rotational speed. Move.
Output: 4700 rpm
